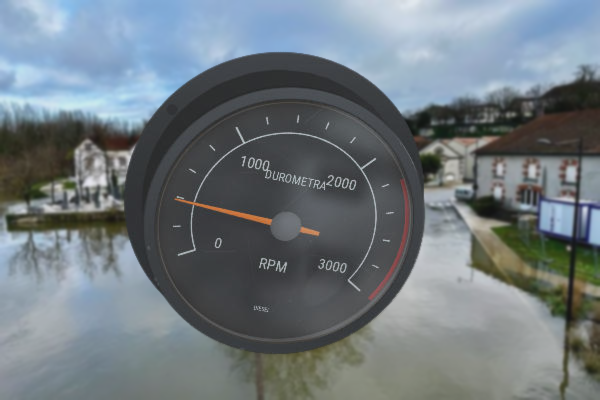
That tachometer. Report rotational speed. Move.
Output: 400 rpm
